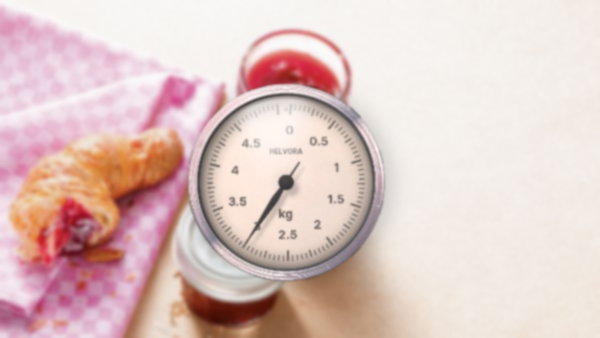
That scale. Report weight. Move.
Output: 3 kg
